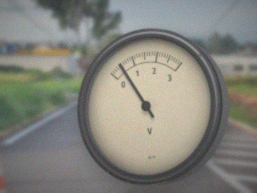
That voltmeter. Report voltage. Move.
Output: 0.5 V
